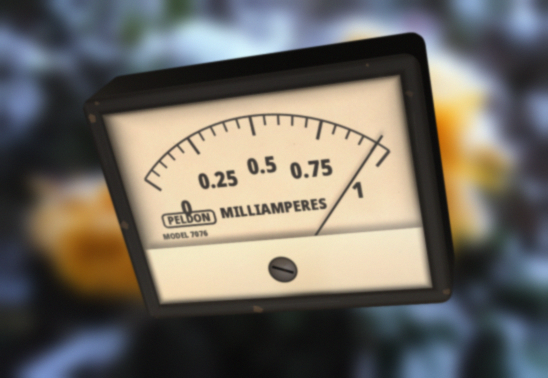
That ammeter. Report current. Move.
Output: 0.95 mA
